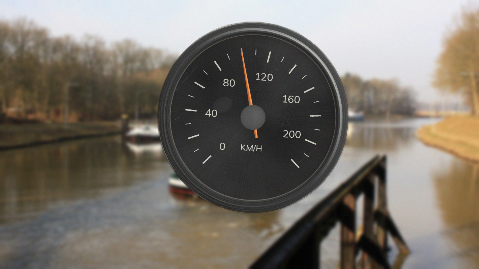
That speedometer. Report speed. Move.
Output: 100 km/h
